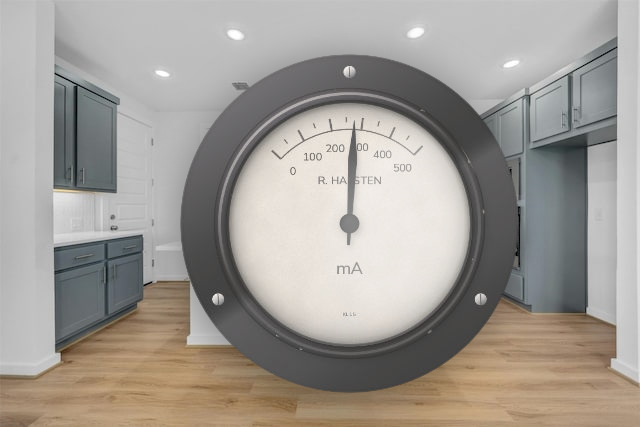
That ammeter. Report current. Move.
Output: 275 mA
